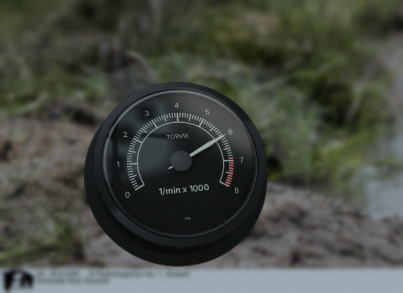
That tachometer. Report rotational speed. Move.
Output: 6000 rpm
